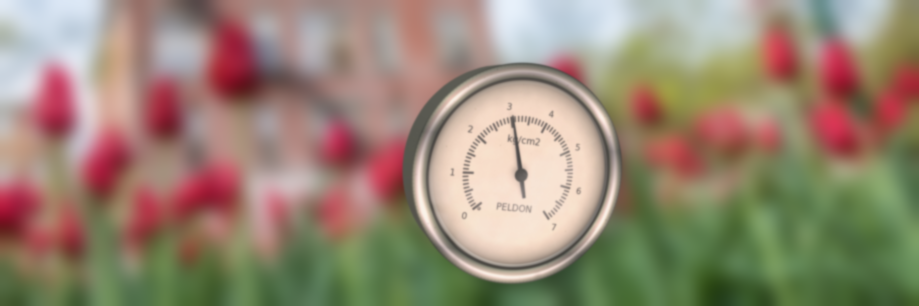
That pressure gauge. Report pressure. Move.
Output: 3 kg/cm²
